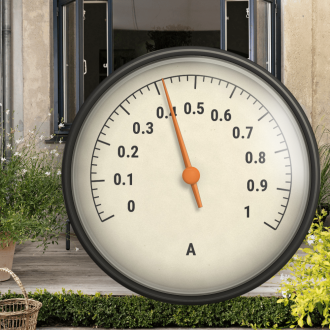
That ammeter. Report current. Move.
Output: 0.42 A
